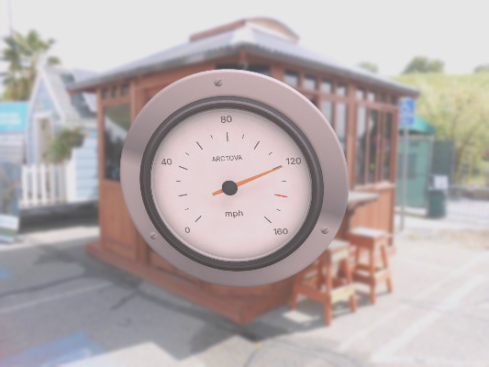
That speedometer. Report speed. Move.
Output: 120 mph
